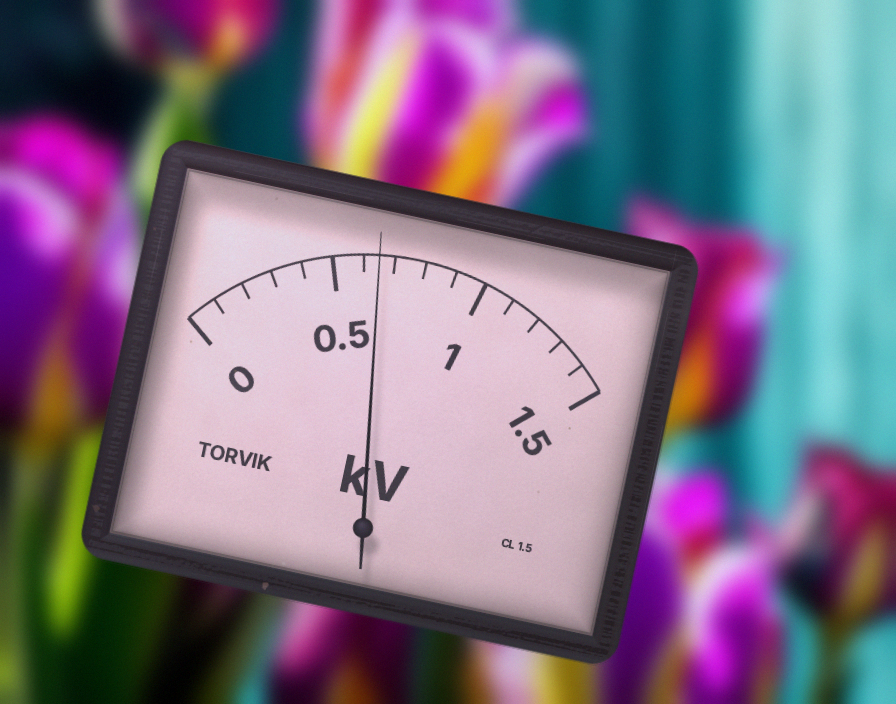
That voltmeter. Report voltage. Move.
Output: 0.65 kV
